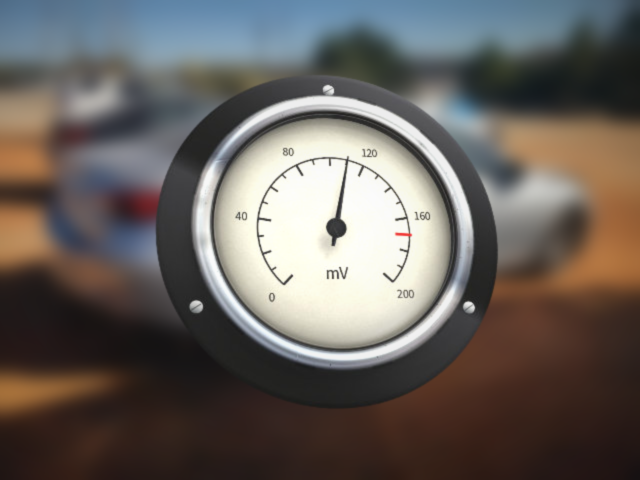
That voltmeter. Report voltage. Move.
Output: 110 mV
